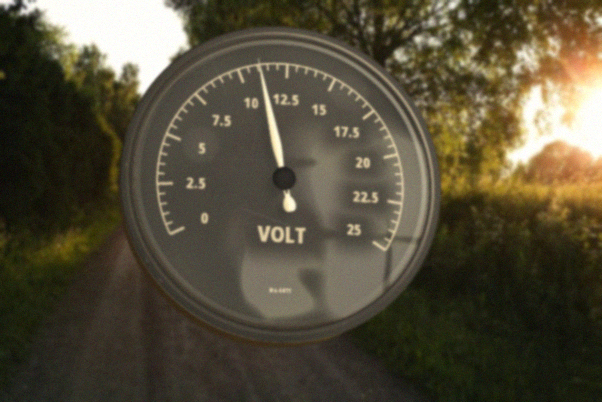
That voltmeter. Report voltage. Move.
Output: 11 V
